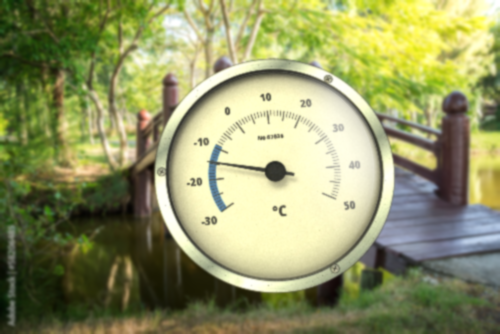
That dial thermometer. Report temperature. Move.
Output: -15 °C
